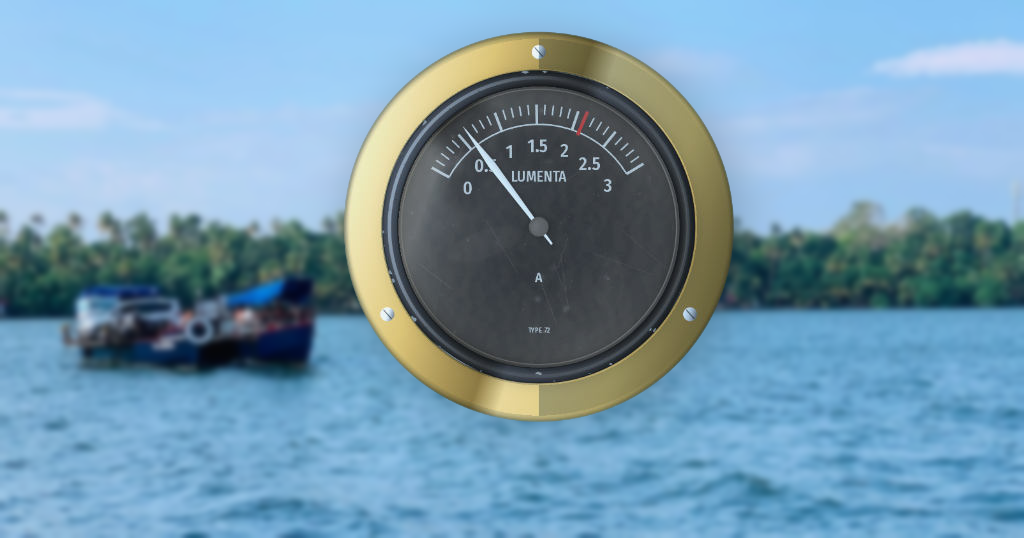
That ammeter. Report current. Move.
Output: 0.6 A
